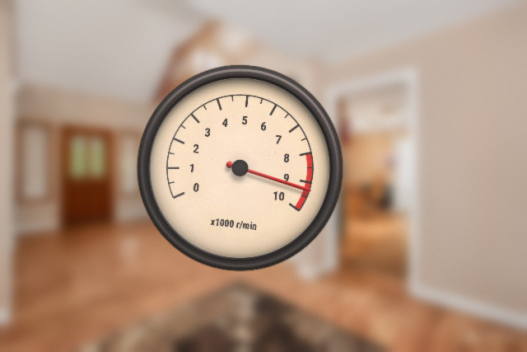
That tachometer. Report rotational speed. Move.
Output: 9250 rpm
